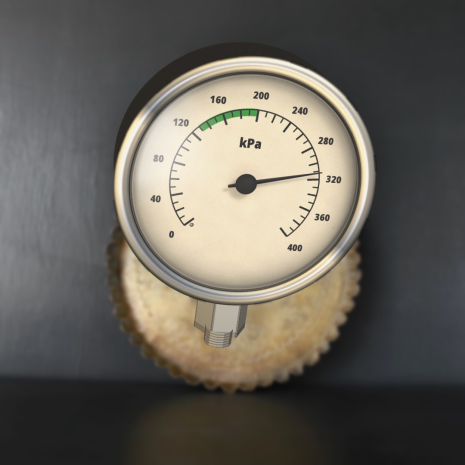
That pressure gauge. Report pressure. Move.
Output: 310 kPa
